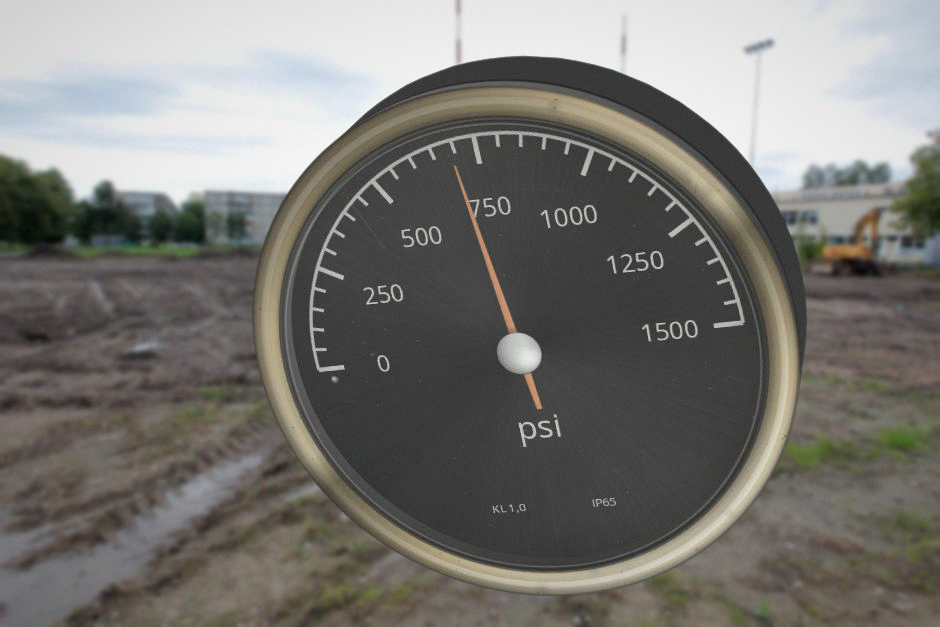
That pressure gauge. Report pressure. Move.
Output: 700 psi
